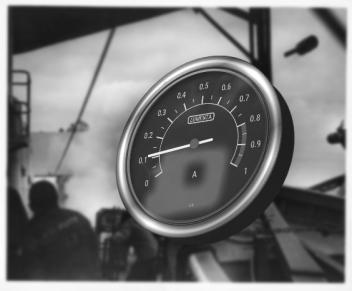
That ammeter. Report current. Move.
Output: 0.1 A
